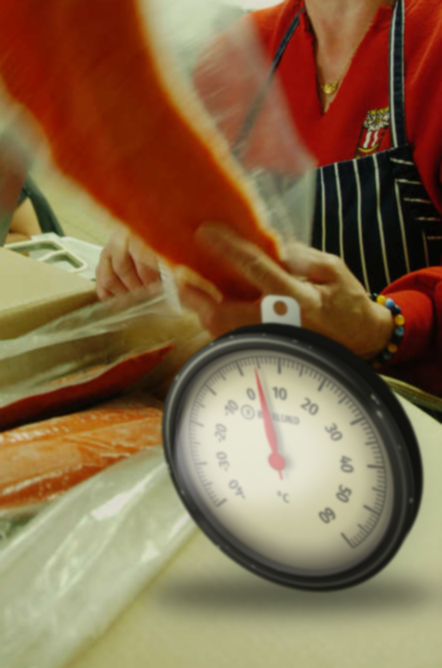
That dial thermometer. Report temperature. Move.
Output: 5 °C
